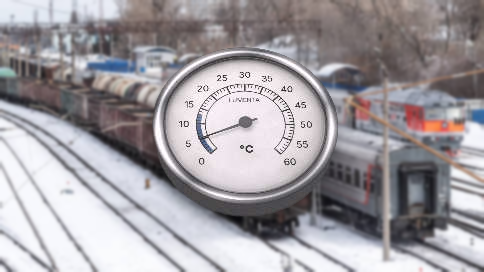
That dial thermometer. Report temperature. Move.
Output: 5 °C
